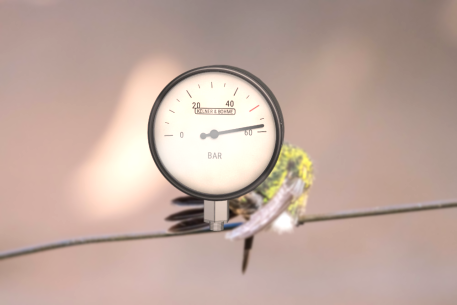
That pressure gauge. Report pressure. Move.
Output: 57.5 bar
